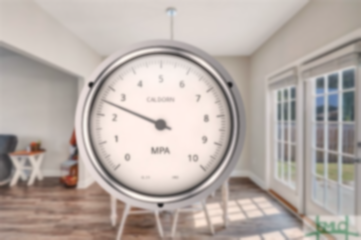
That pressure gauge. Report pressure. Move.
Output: 2.5 MPa
